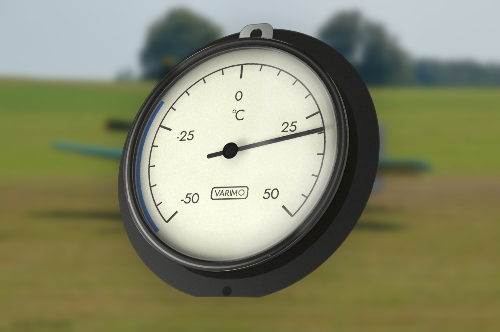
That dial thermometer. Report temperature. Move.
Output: 30 °C
